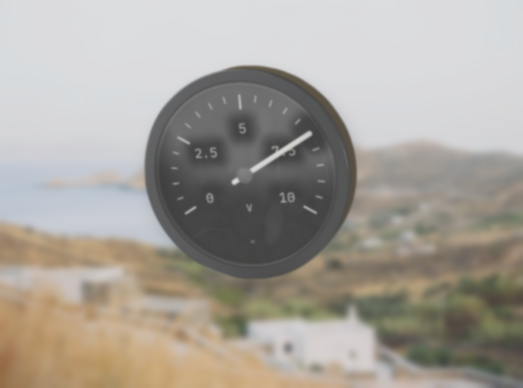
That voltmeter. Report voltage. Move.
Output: 7.5 V
